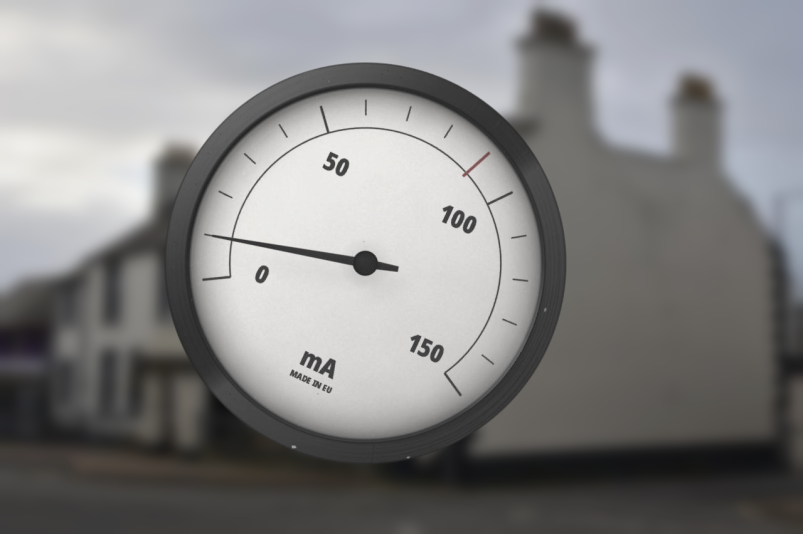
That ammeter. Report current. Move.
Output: 10 mA
